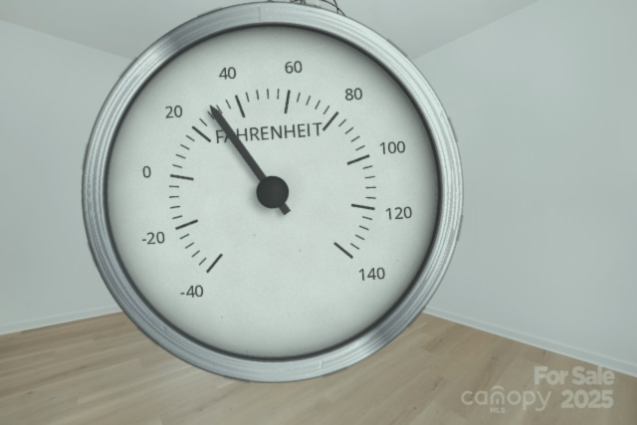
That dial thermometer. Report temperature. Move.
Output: 30 °F
